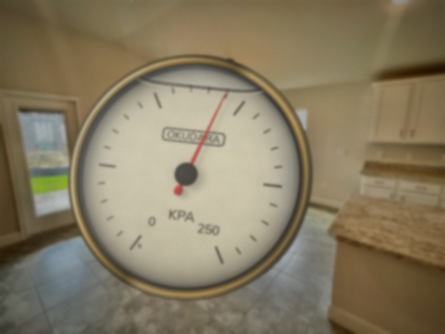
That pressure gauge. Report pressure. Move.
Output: 140 kPa
